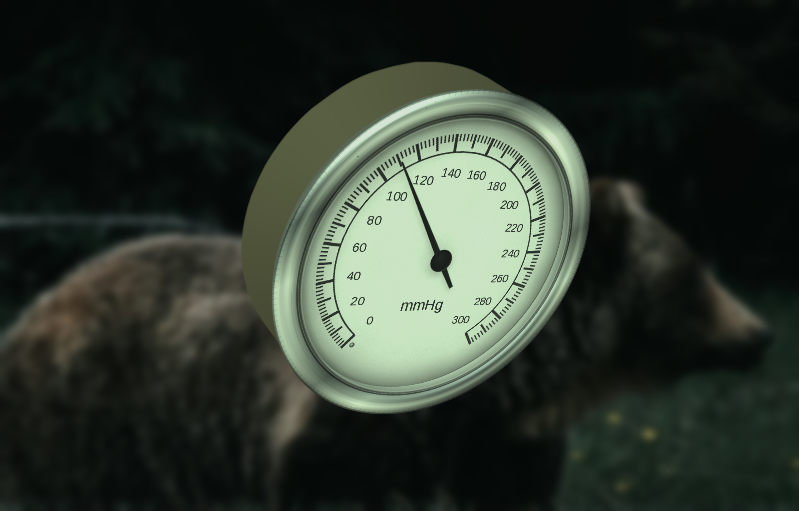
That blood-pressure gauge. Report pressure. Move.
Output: 110 mmHg
